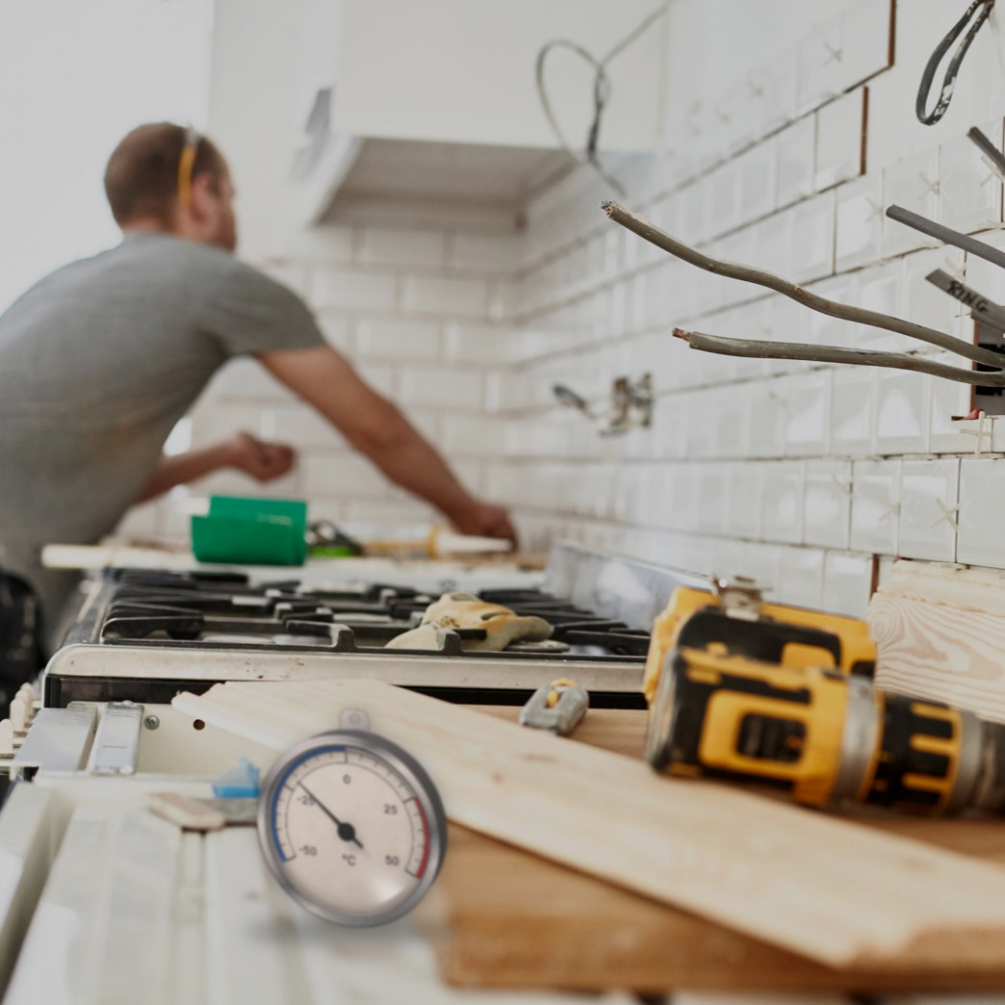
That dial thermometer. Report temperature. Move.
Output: -20 °C
